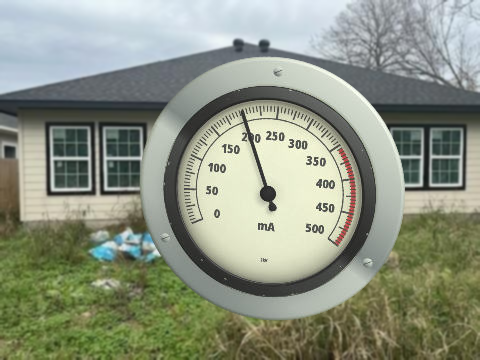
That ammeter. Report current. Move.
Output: 200 mA
